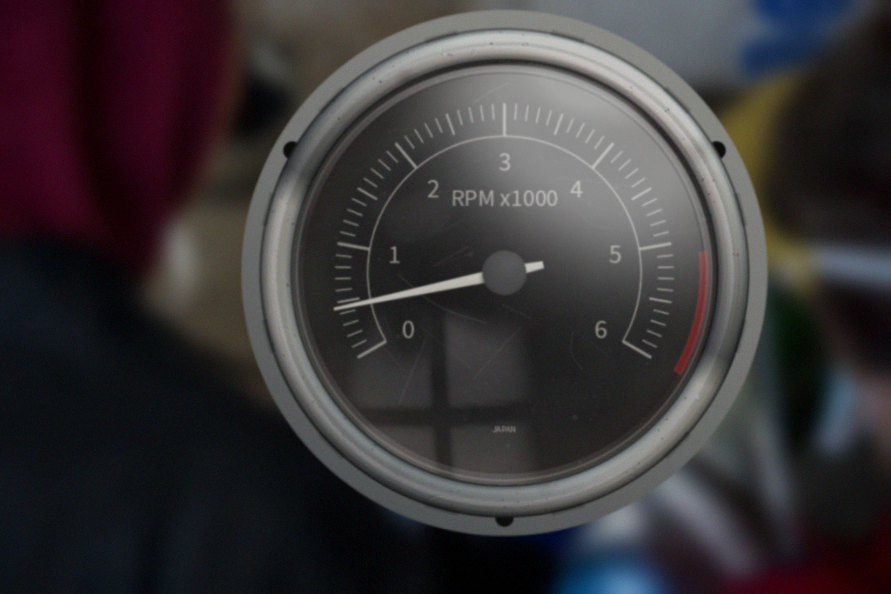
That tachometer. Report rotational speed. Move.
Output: 450 rpm
